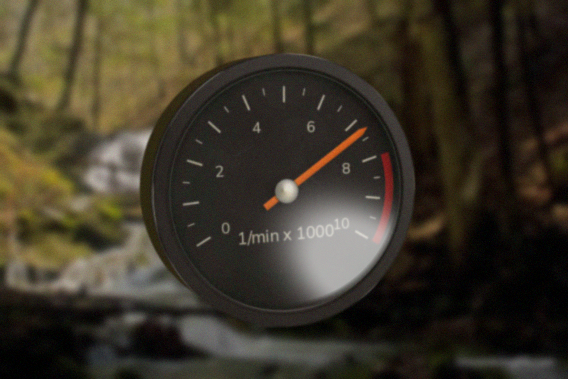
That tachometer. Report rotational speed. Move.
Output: 7250 rpm
